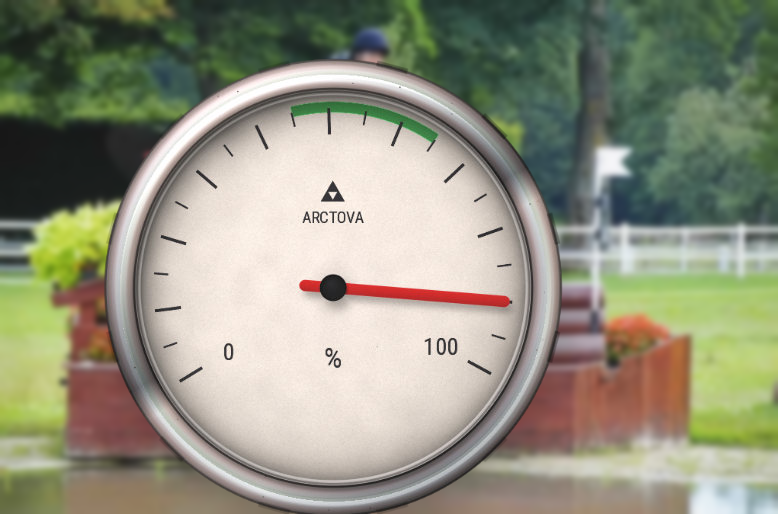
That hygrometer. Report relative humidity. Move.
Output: 90 %
